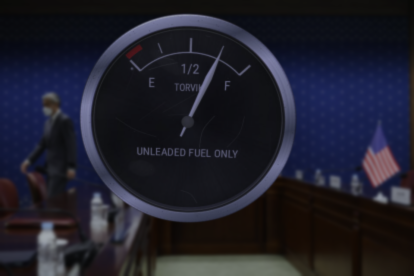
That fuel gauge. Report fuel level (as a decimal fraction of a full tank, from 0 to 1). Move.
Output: 0.75
